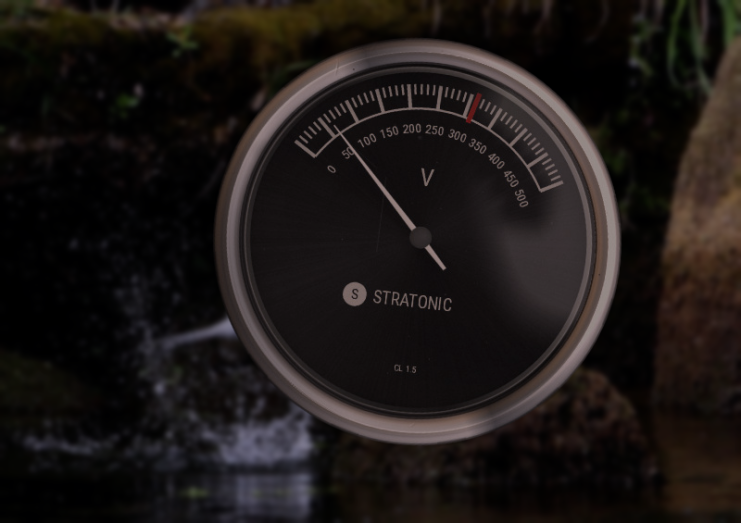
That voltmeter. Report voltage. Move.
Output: 60 V
